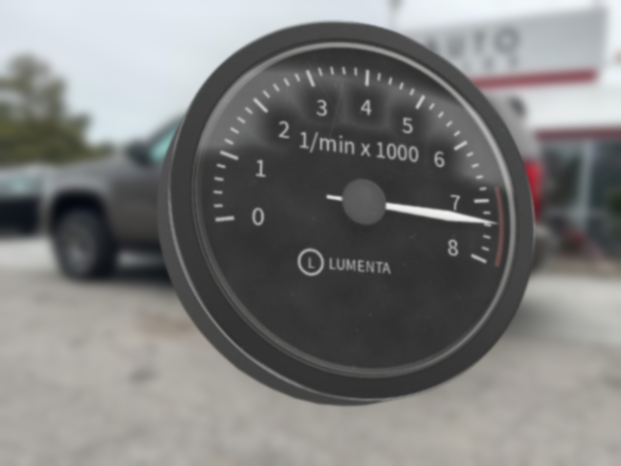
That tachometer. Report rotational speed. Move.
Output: 7400 rpm
